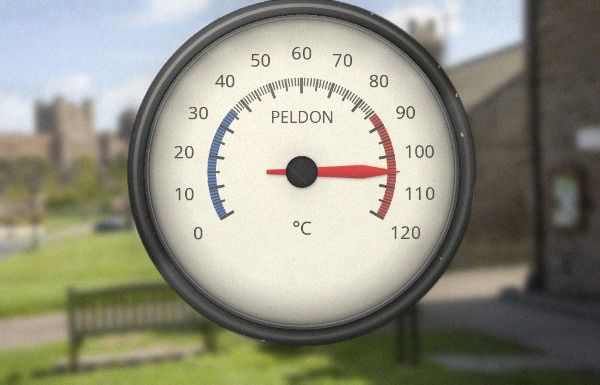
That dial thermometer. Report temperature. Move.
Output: 105 °C
